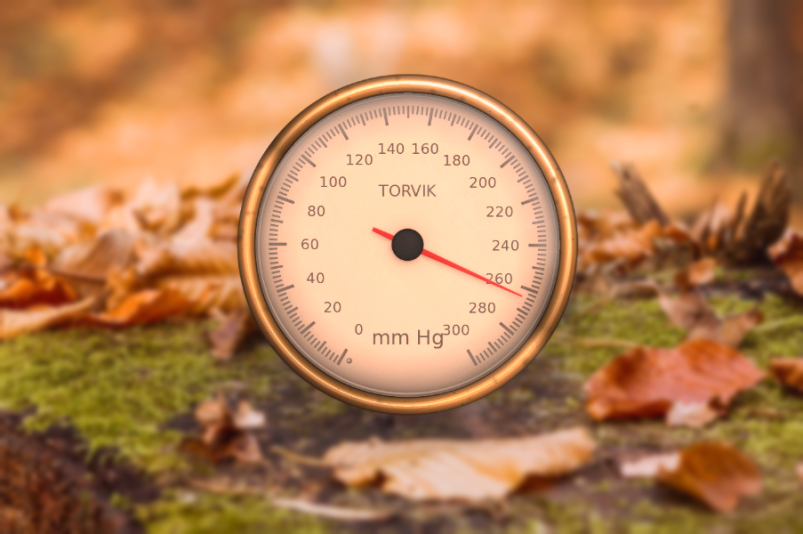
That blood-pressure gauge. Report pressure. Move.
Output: 264 mmHg
